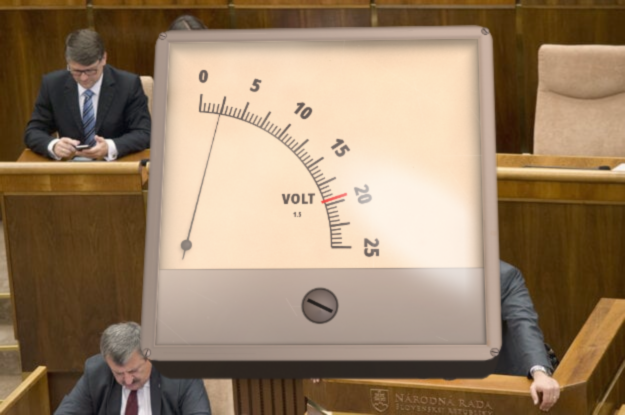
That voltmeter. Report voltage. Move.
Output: 2.5 V
